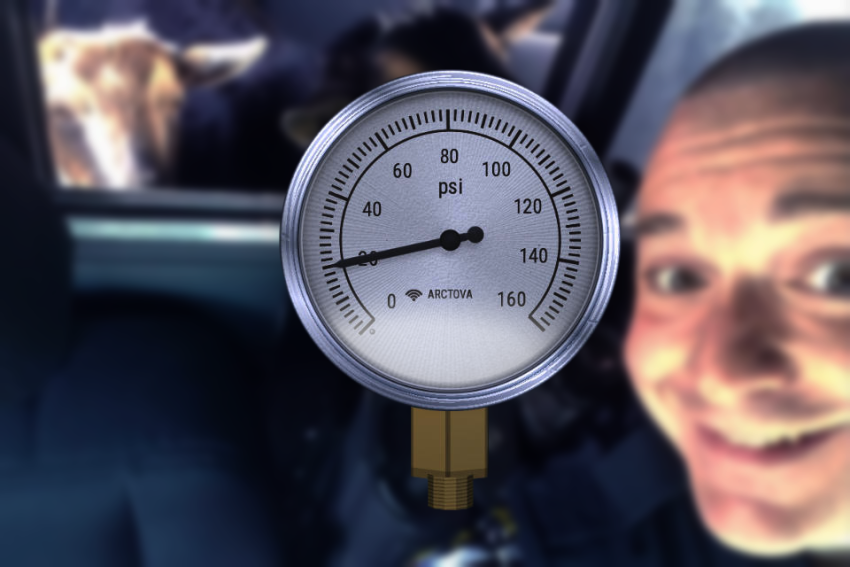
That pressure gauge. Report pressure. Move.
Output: 20 psi
